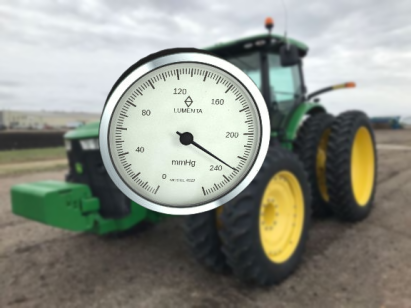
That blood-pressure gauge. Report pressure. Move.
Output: 230 mmHg
